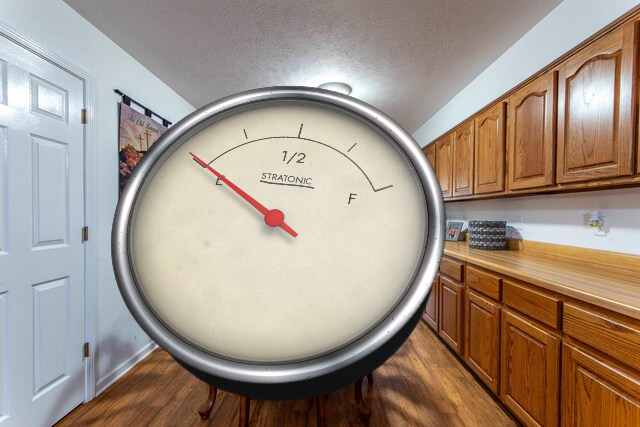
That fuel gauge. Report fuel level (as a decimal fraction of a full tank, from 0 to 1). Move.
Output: 0
